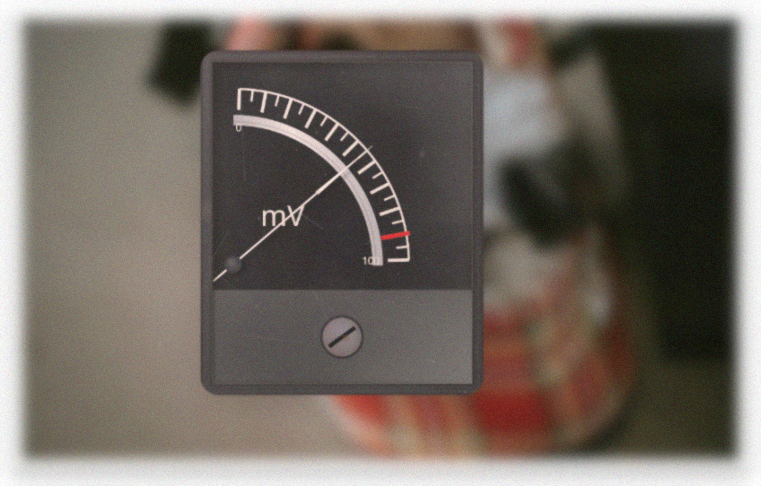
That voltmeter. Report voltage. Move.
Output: 55 mV
